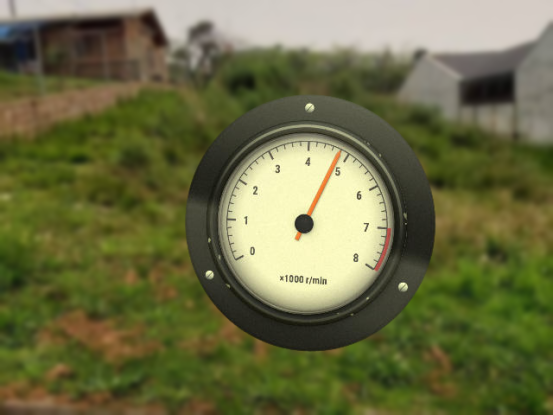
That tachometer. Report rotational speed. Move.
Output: 4800 rpm
